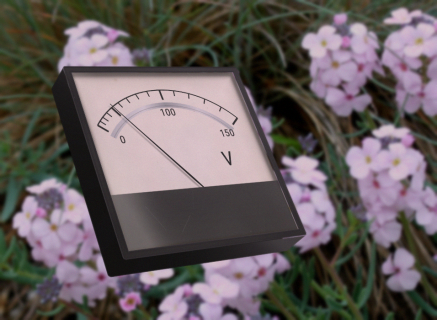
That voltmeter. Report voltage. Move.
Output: 50 V
